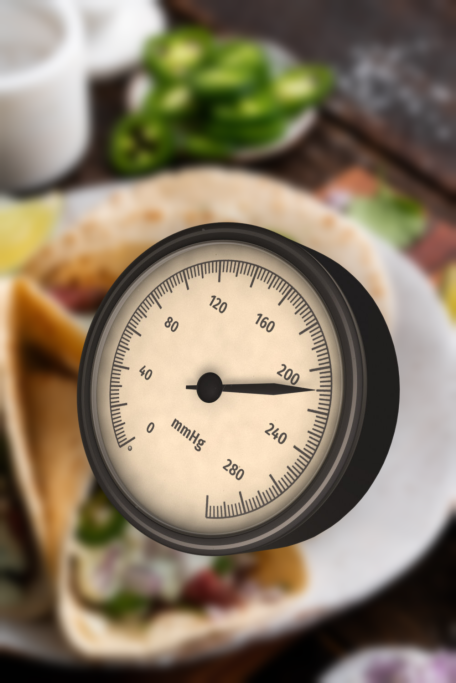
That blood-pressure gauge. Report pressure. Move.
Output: 210 mmHg
